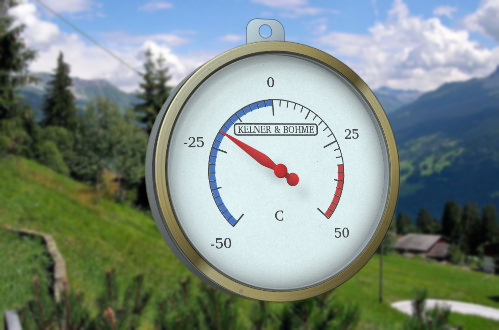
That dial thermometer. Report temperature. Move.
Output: -20 °C
